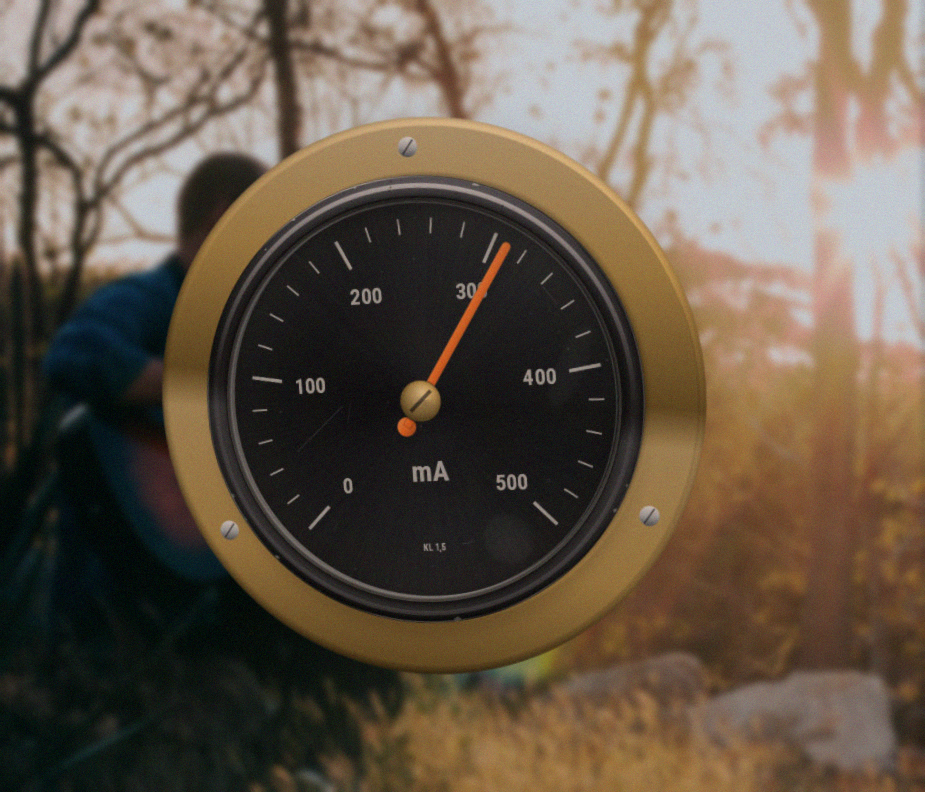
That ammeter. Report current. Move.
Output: 310 mA
